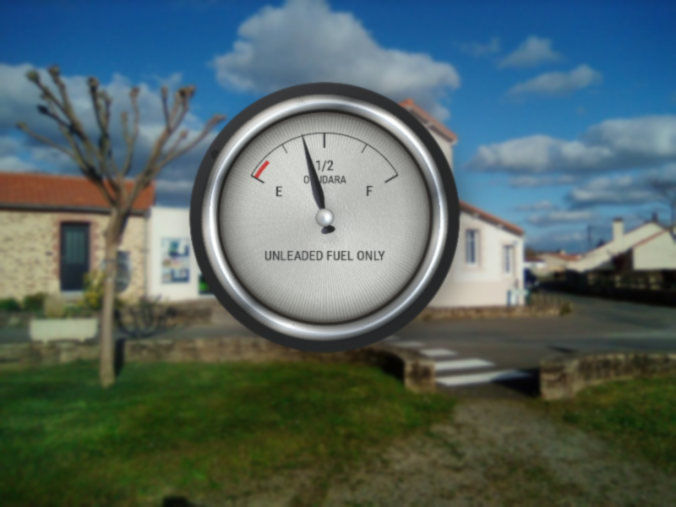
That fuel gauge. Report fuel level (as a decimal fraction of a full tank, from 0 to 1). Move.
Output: 0.375
